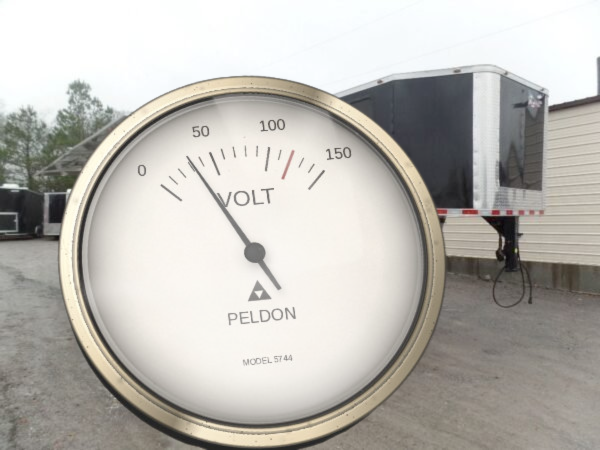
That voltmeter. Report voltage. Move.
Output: 30 V
